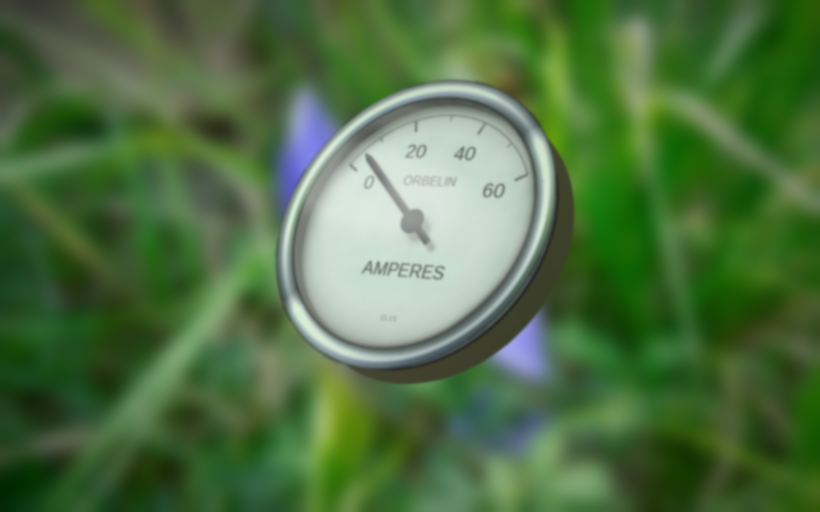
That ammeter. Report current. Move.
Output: 5 A
